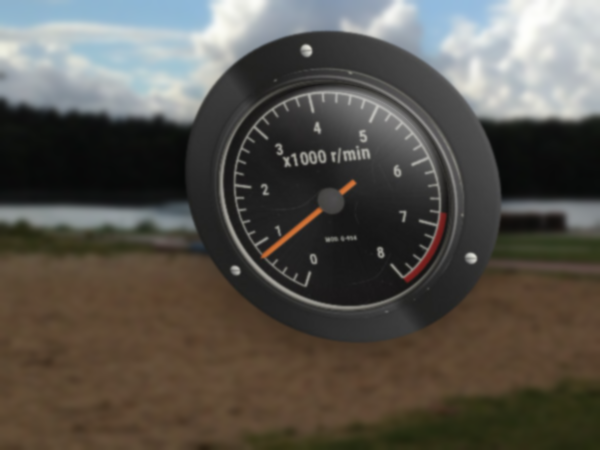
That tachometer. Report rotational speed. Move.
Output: 800 rpm
